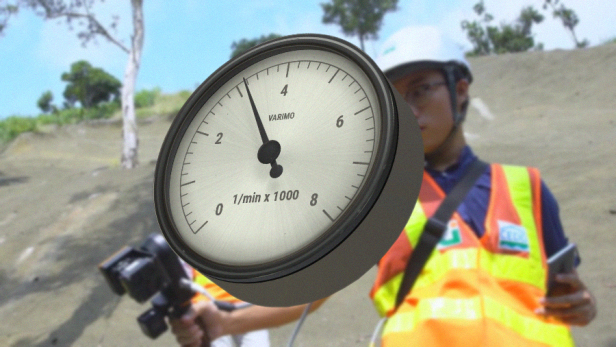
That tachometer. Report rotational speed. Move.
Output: 3200 rpm
